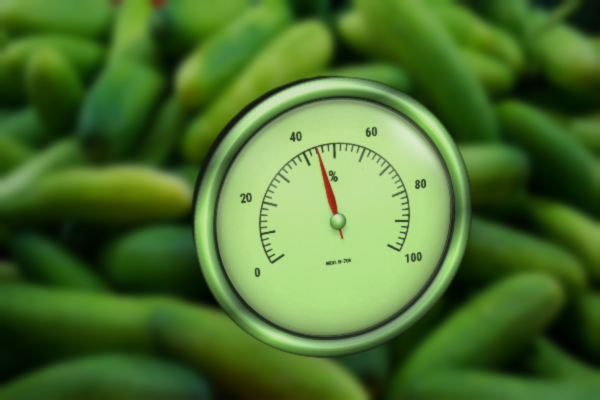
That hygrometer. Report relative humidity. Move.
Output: 44 %
